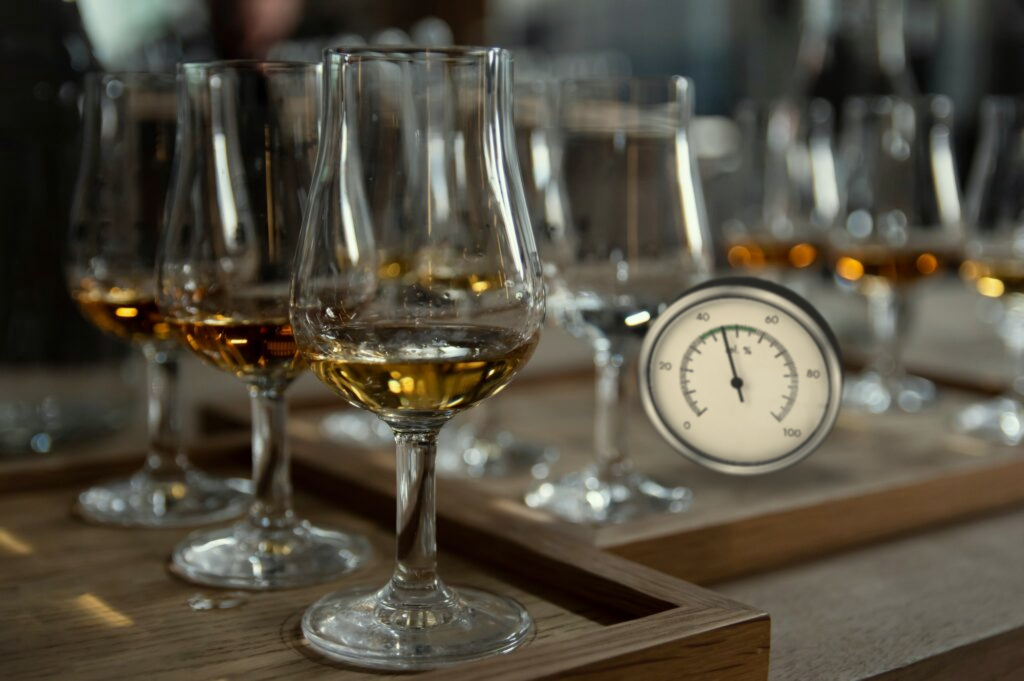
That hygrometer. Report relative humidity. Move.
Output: 45 %
